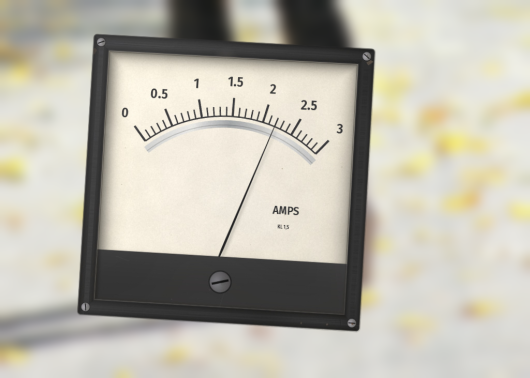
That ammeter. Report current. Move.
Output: 2.2 A
